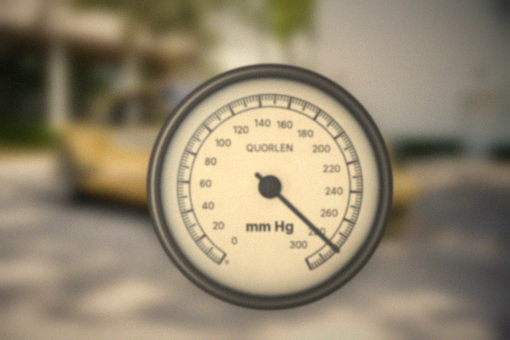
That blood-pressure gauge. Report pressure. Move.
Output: 280 mmHg
